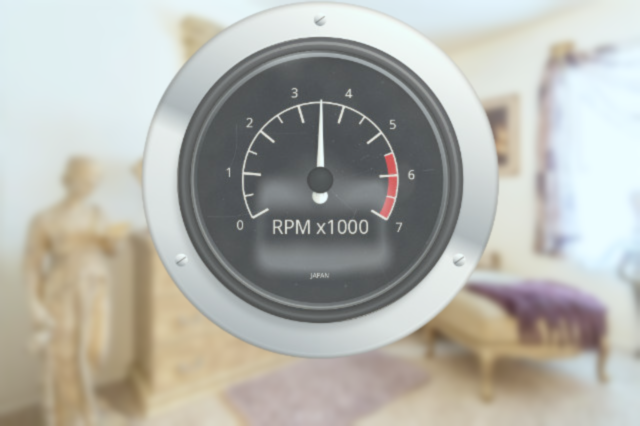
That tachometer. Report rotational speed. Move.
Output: 3500 rpm
